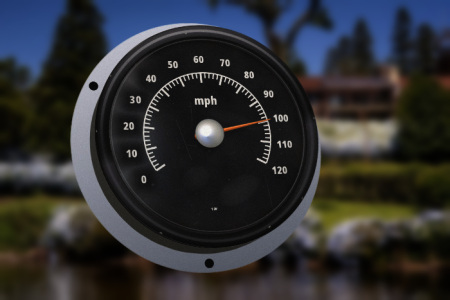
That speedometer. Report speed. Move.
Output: 100 mph
